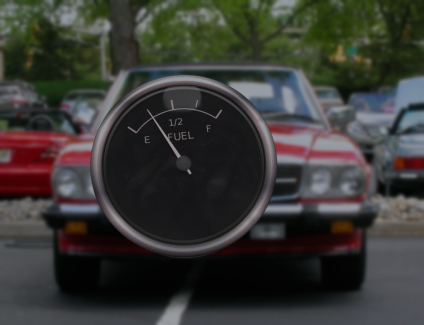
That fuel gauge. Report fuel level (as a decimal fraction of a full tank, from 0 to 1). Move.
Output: 0.25
